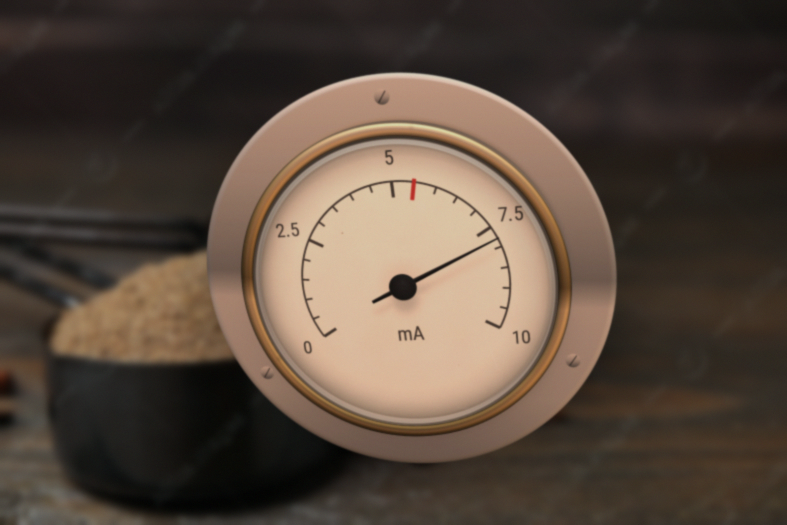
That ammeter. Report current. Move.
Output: 7.75 mA
